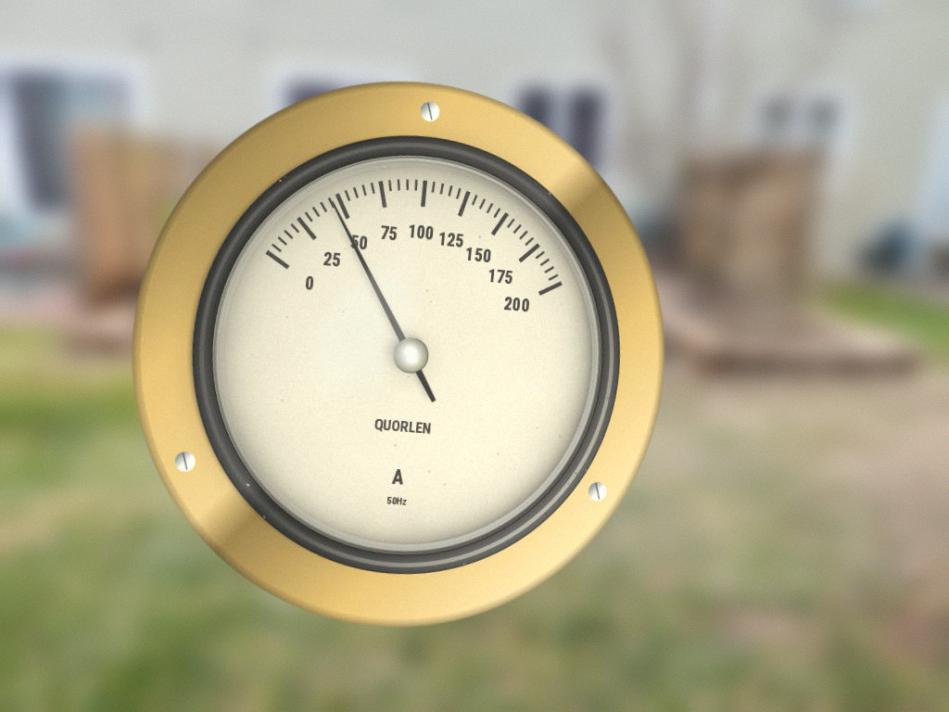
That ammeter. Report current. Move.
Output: 45 A
